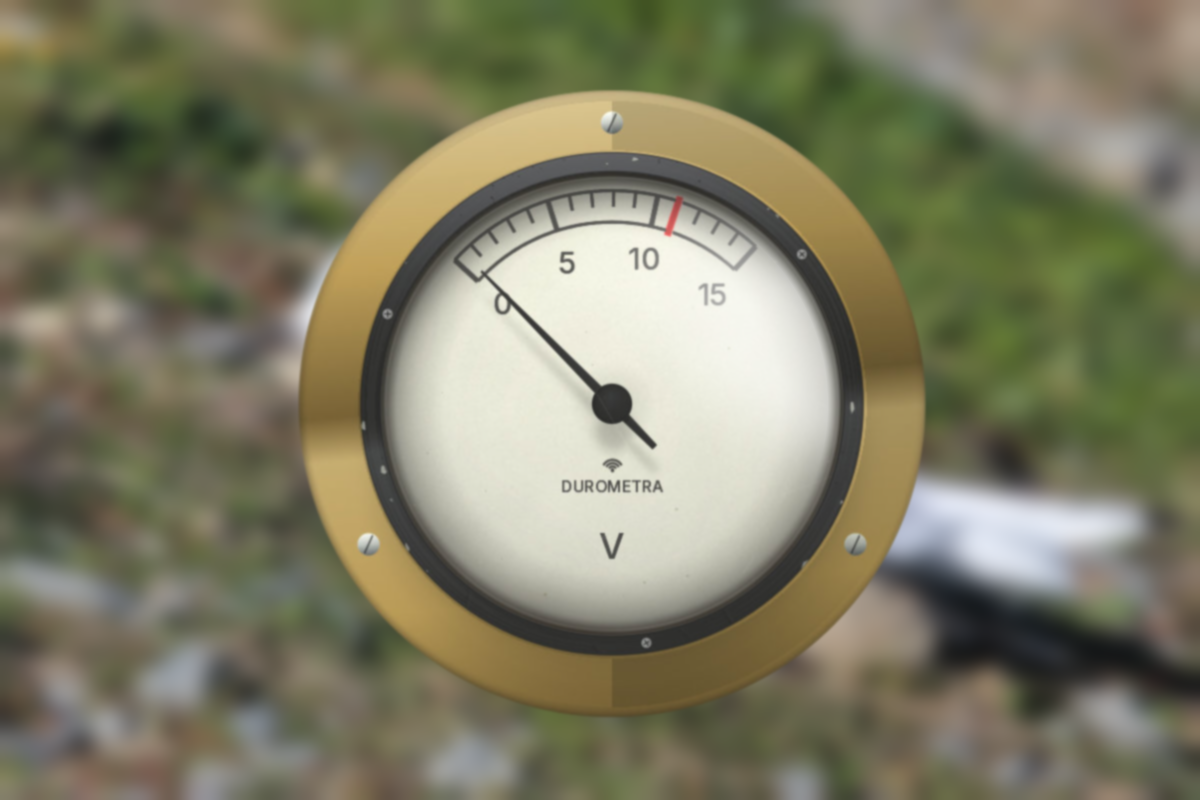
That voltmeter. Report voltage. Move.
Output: 0.5 V
